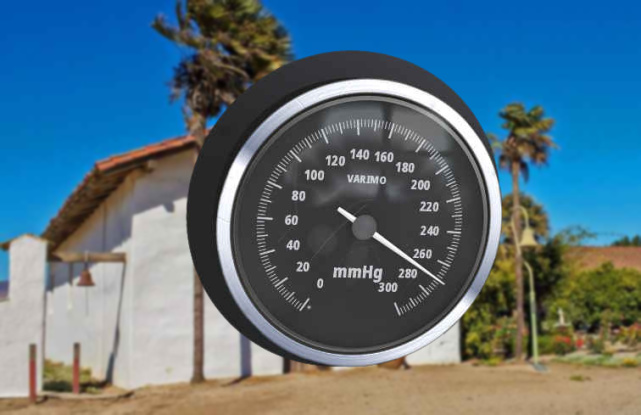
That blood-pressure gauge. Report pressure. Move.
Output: 270 mmHg
